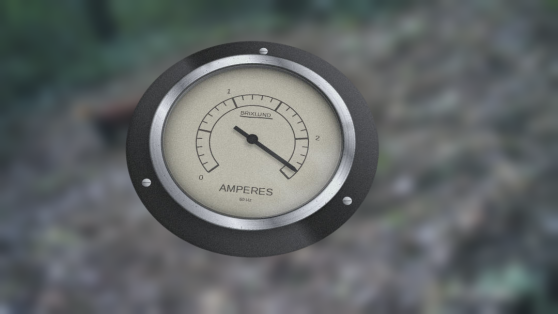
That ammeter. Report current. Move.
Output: 2.4 A
